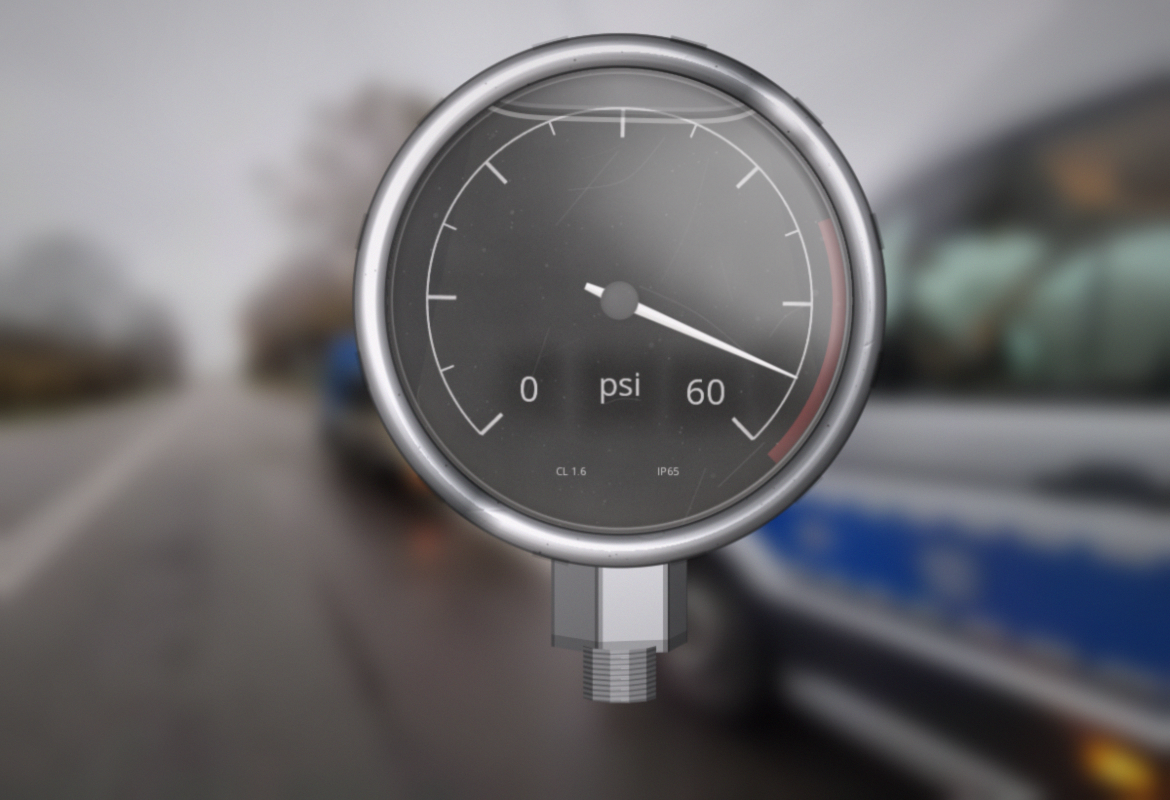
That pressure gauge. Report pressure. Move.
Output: 55 psi
